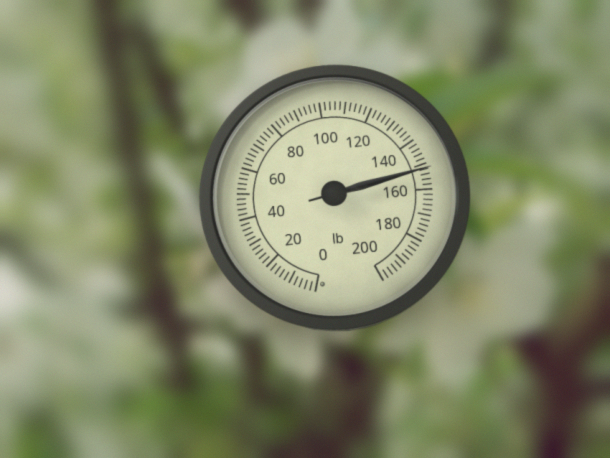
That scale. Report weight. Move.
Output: 152 lb
